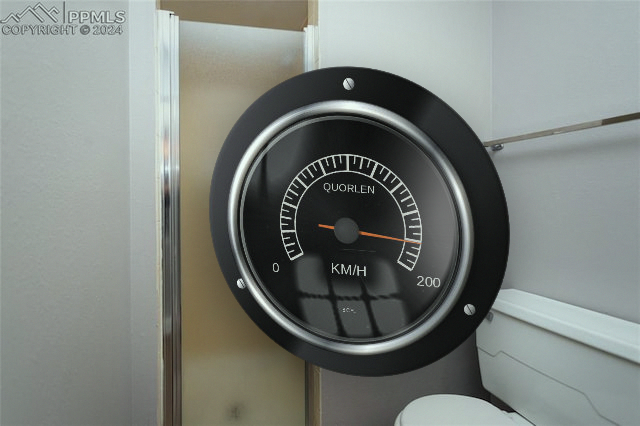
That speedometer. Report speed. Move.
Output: 180 km/h
